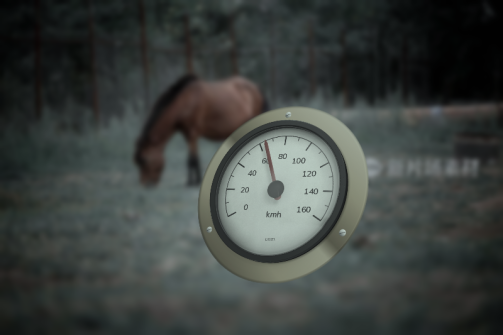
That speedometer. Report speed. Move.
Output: 65 km/h
